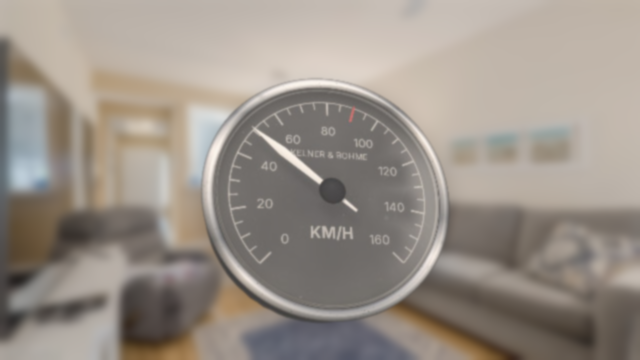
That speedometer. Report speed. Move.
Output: 50 km/h
